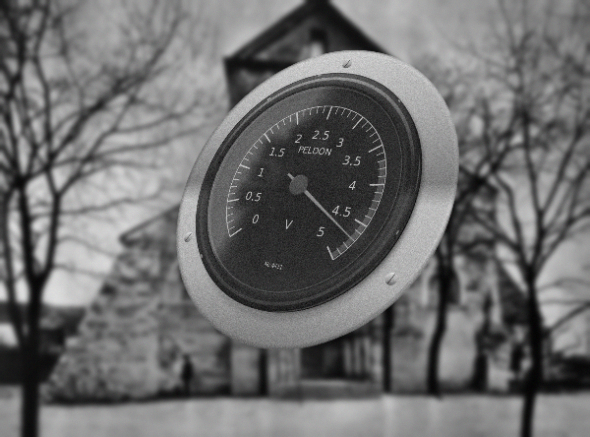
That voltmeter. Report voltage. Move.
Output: 4.7 V
